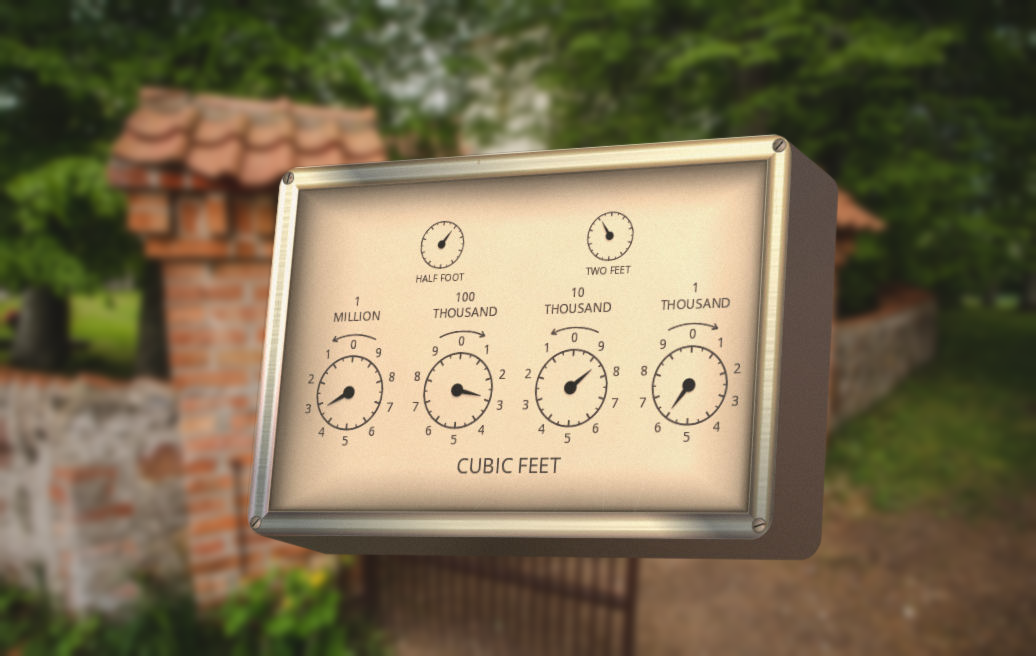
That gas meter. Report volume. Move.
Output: 328600 ft³
